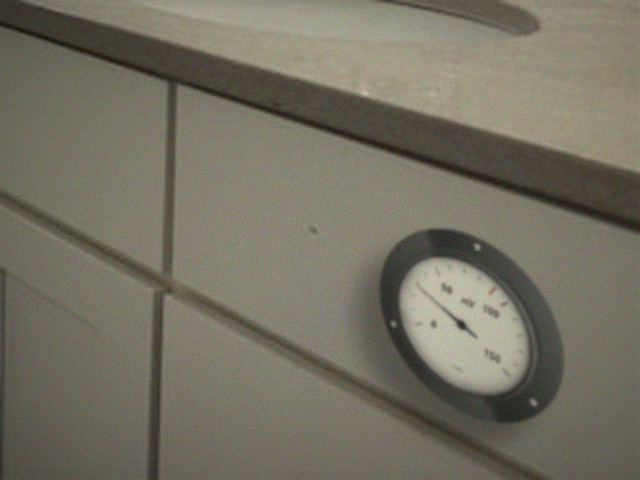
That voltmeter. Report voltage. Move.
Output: 30 mV
